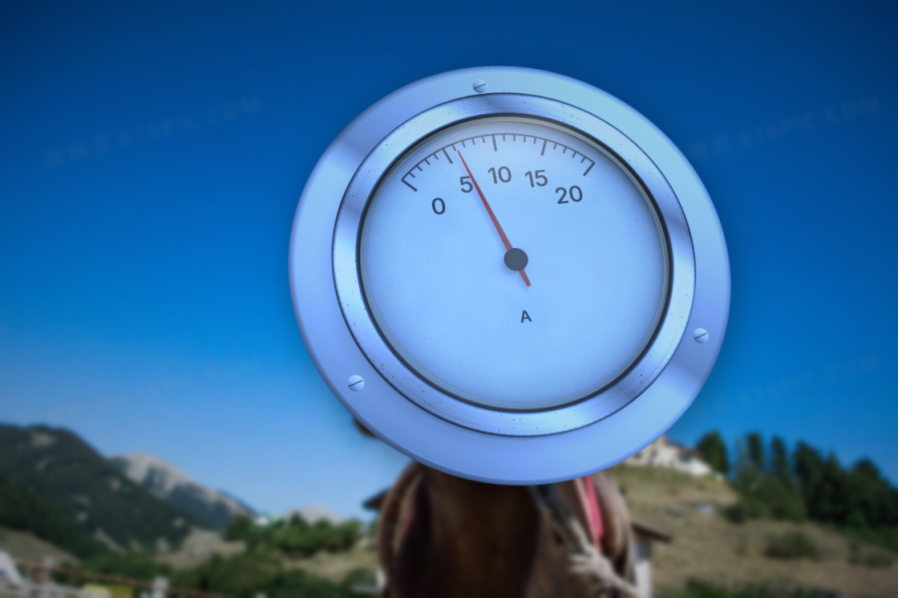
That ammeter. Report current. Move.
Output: 6 A
